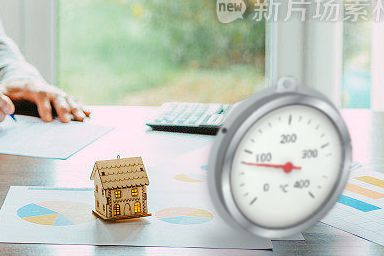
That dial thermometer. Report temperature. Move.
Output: 80 °C
